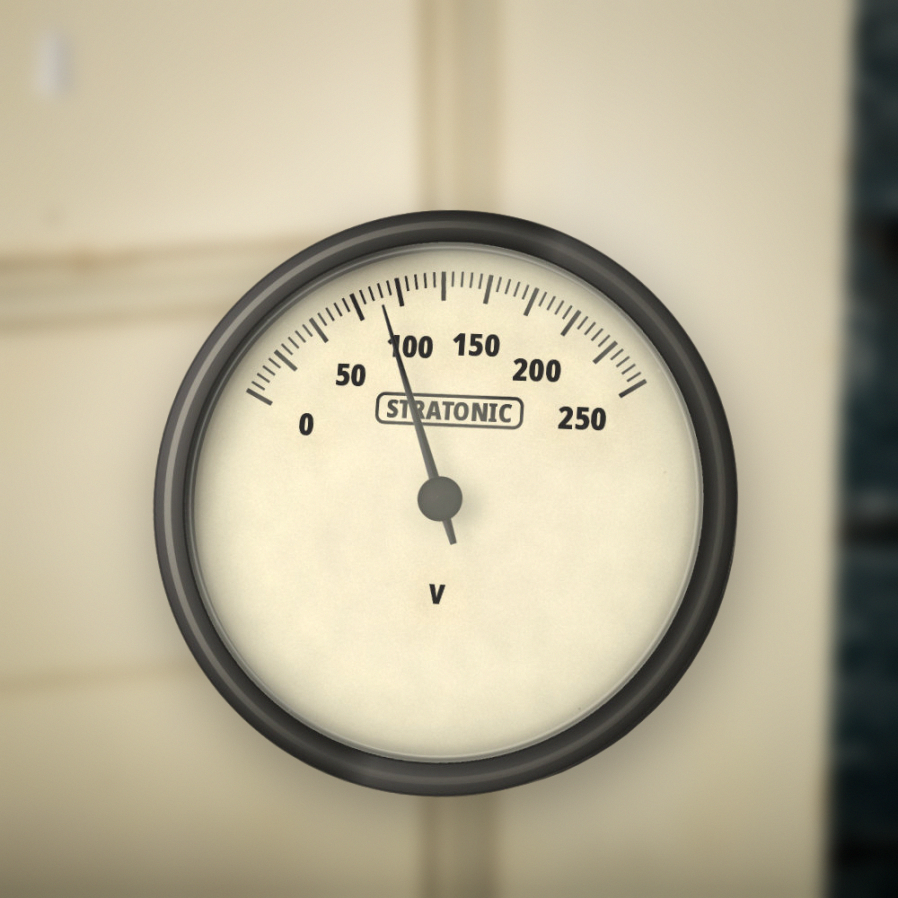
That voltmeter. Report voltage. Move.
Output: 90 V
